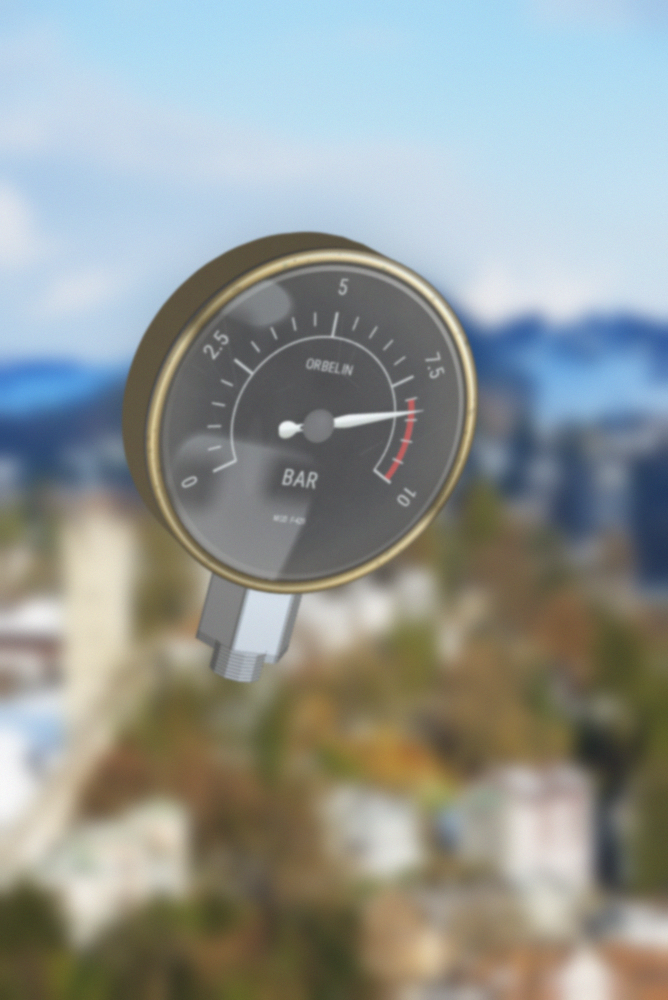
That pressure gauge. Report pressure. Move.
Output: 8.25 bar
